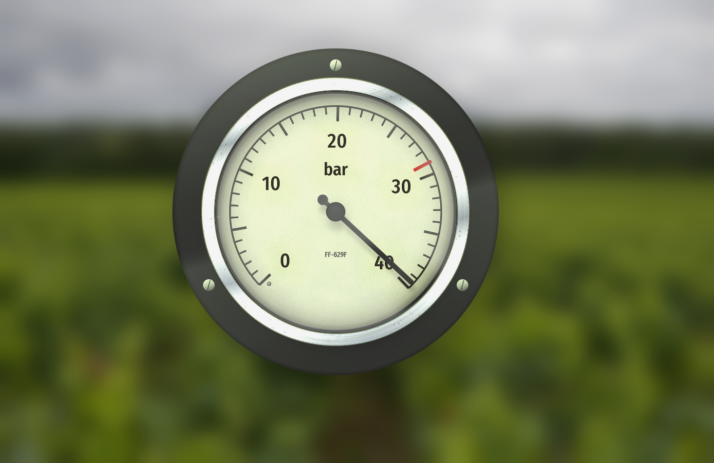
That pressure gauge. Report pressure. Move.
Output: 39.5 bar
